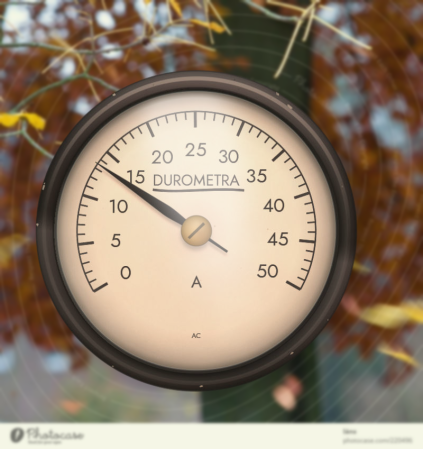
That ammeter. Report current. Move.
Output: 13.5 A
